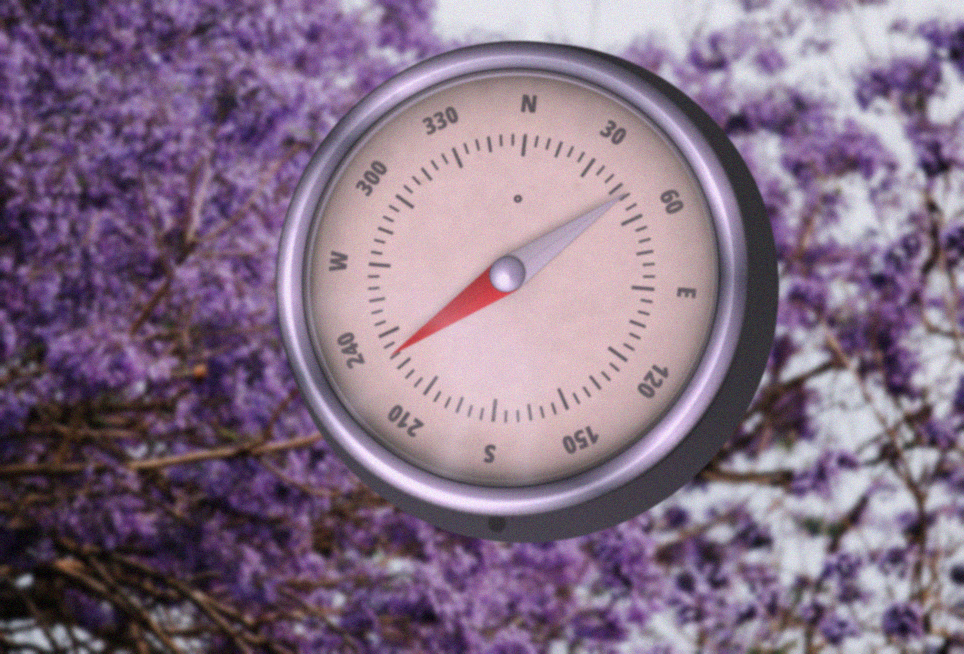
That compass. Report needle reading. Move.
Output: 230 °
